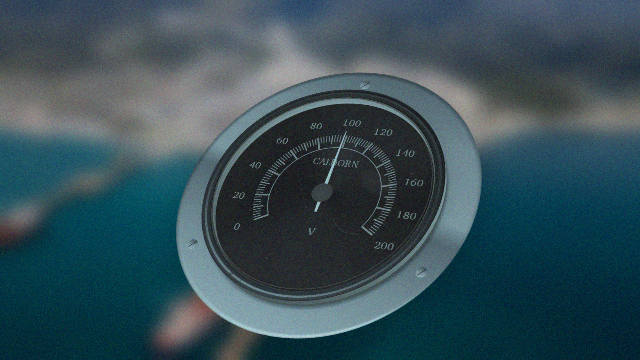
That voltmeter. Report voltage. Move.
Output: 100 V
